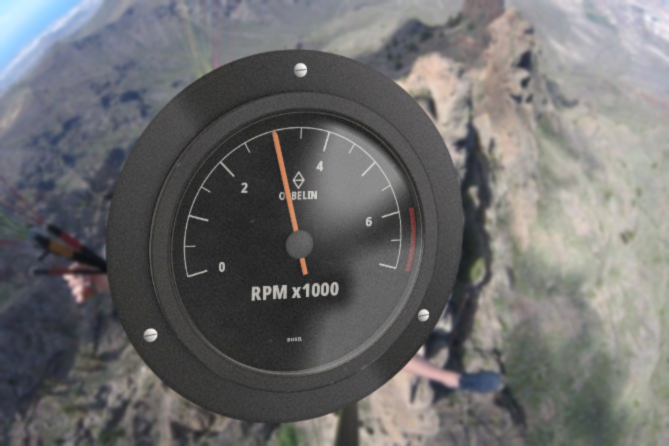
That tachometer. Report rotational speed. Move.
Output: 3000 rpm
